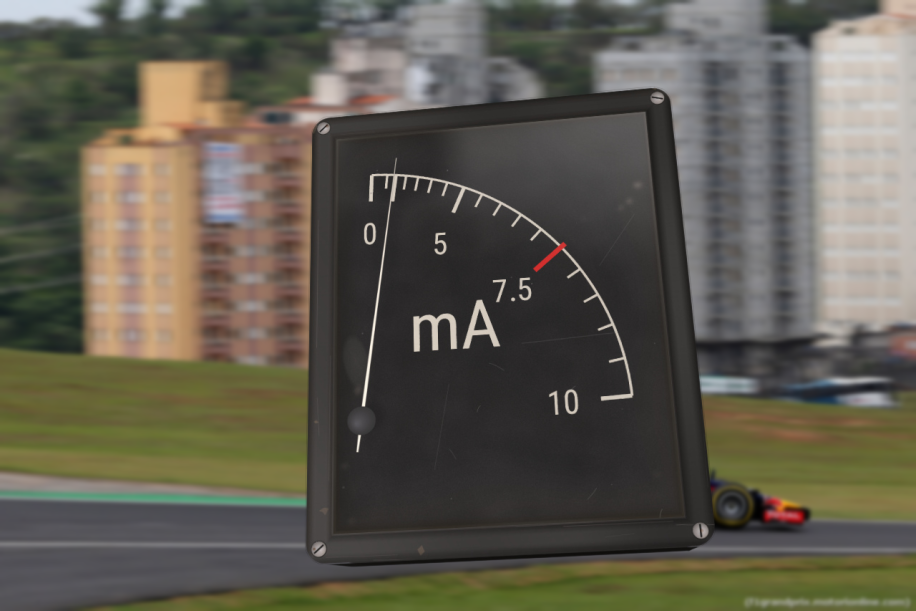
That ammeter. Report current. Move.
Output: 2.5 mA
